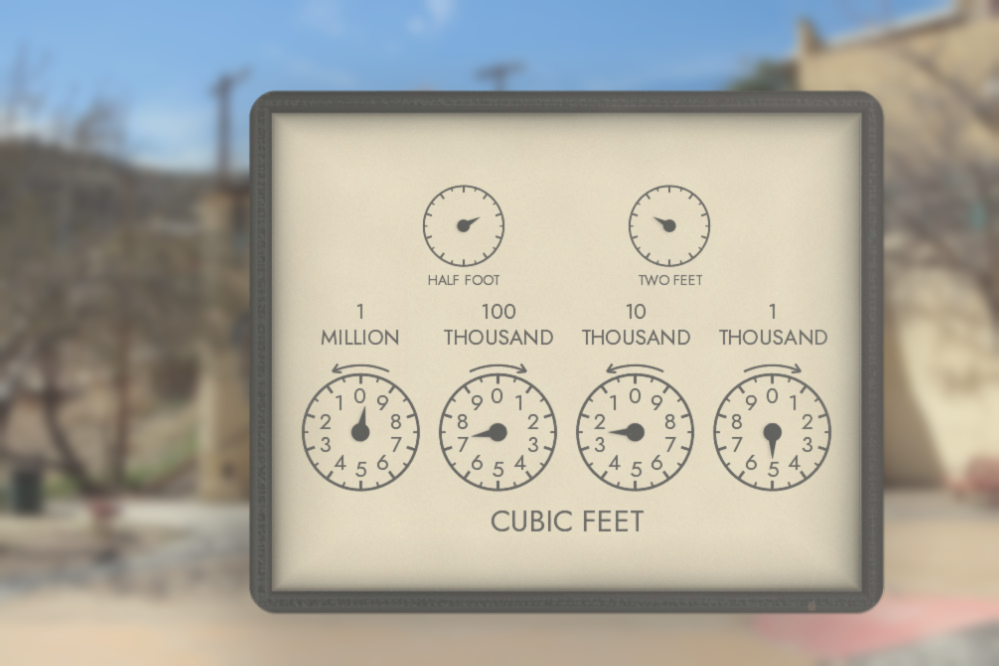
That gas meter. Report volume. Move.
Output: 972500 ft³
